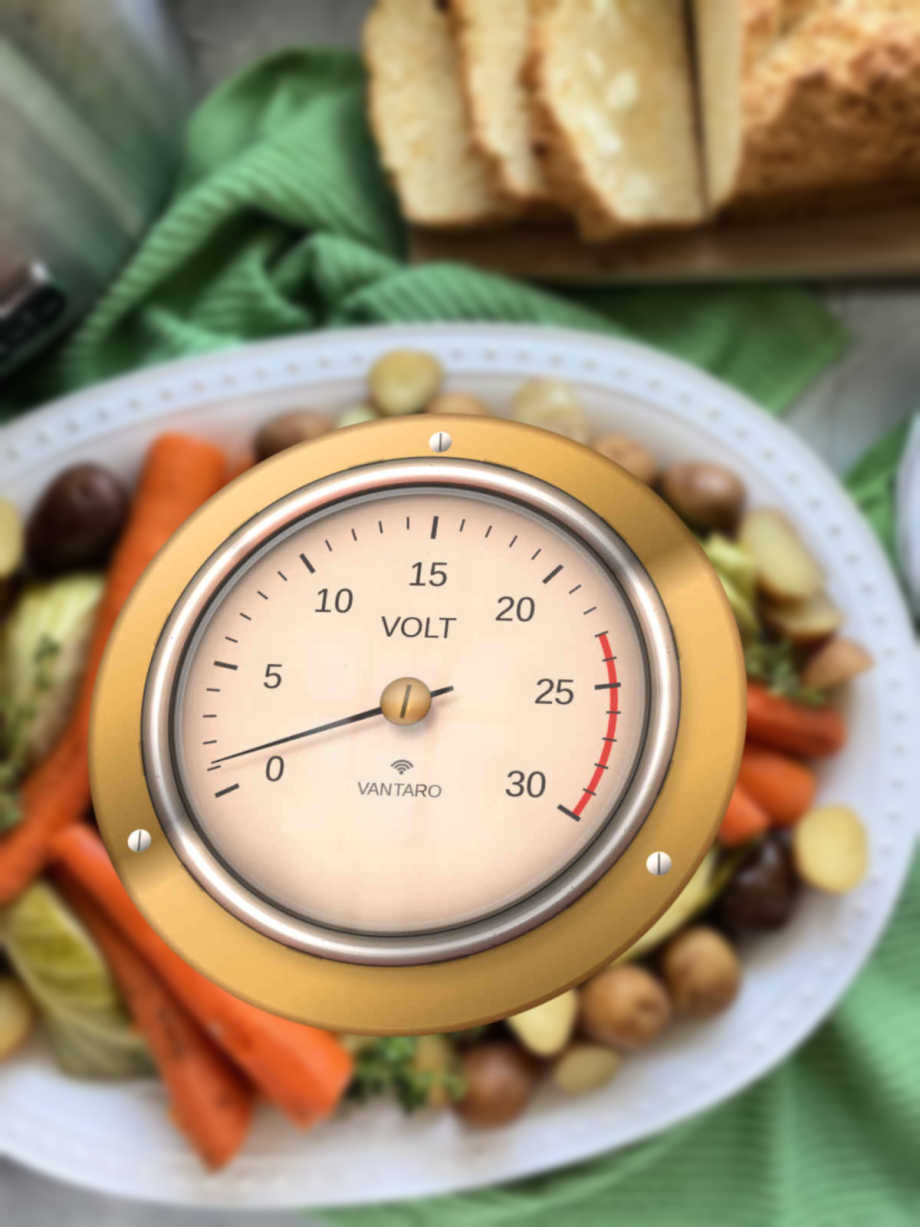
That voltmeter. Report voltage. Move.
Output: 1 V
